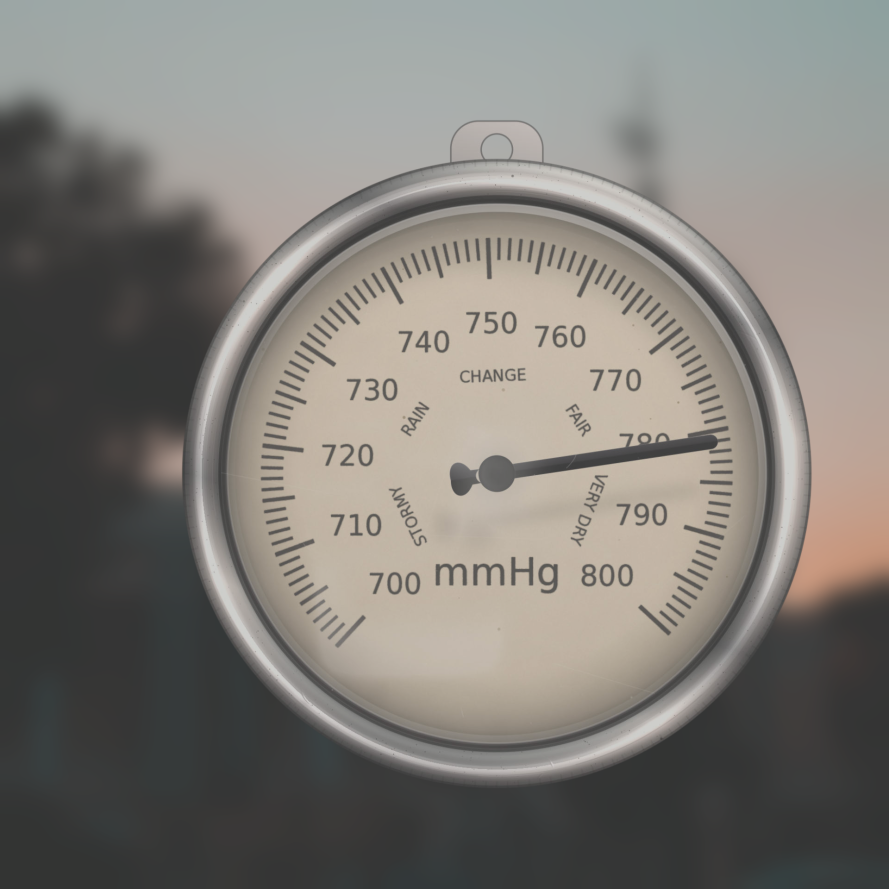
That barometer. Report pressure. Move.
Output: 781 mmHg
